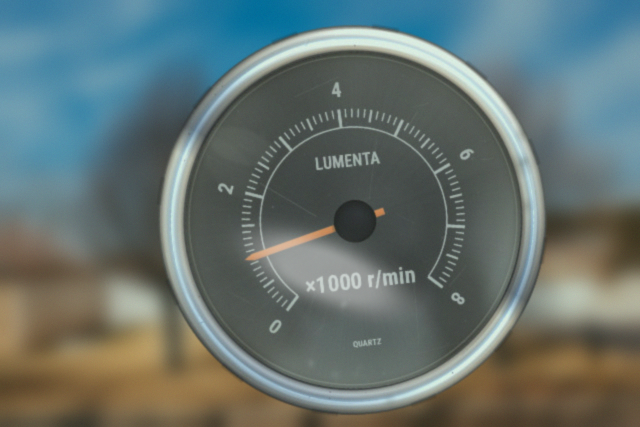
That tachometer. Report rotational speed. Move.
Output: 1000 rpm
